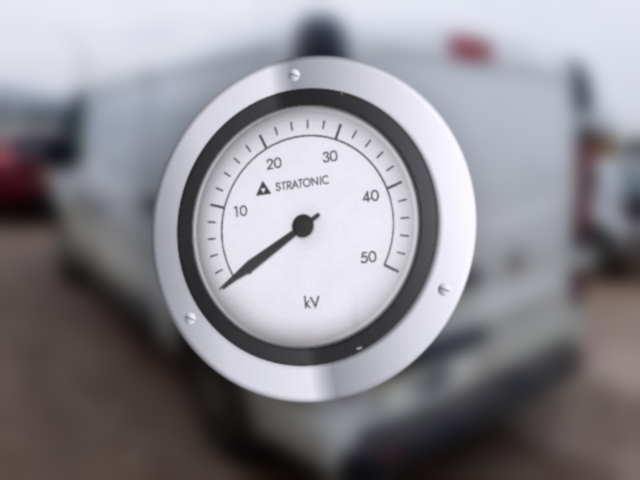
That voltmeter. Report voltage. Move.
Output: 0 kV
